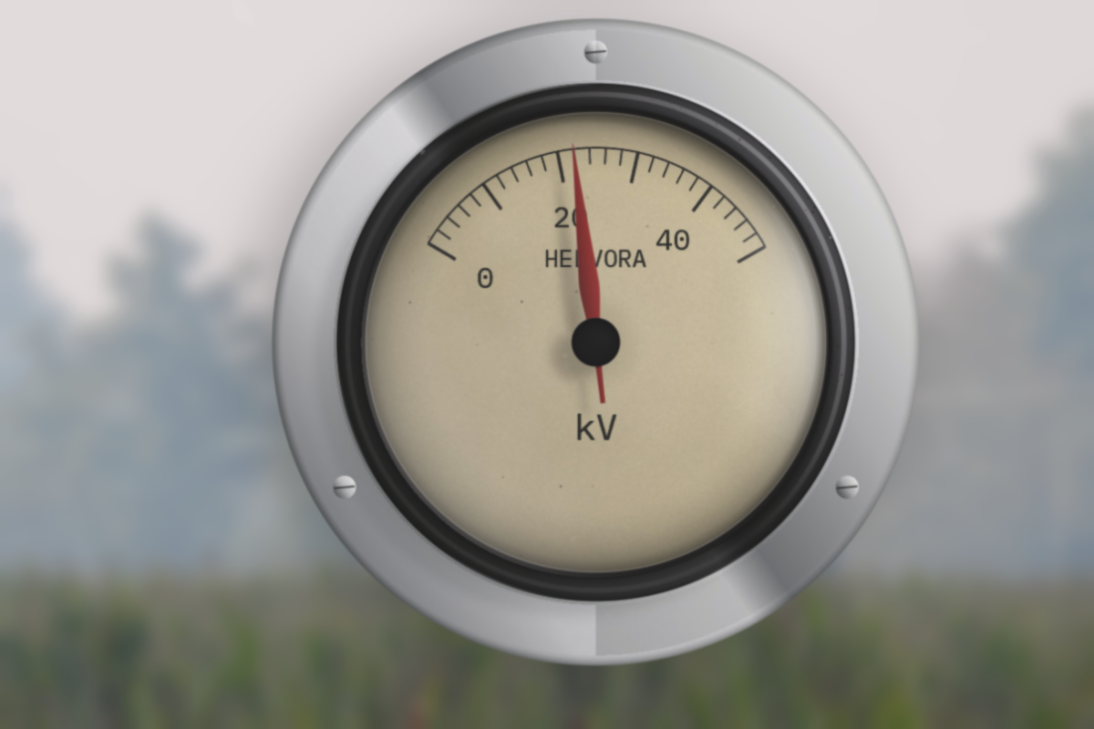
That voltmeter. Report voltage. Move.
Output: 22 kV
